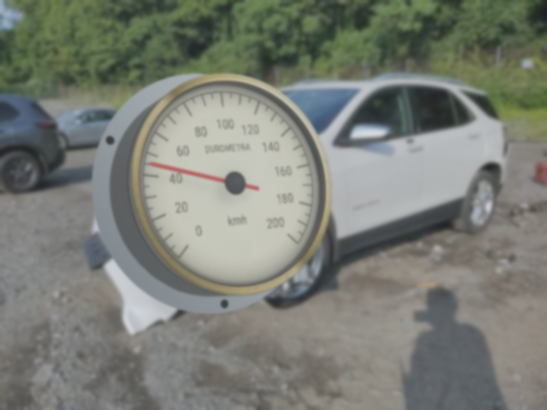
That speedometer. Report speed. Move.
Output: 45 km/h
